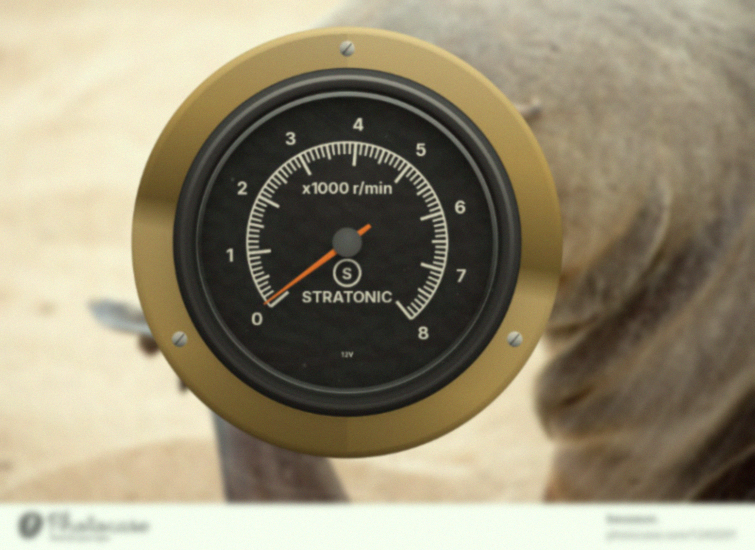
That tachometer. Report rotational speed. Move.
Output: 100 rpm
